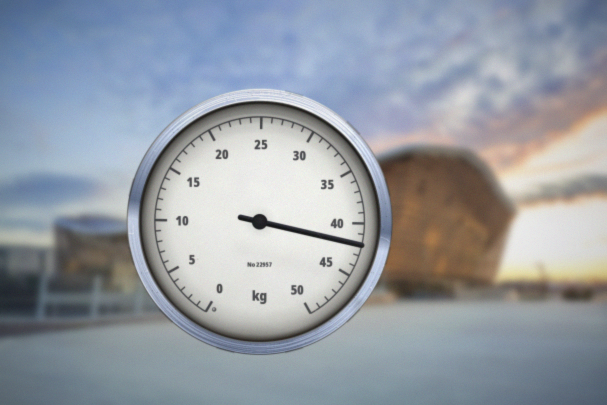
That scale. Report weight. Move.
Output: 42 kg
